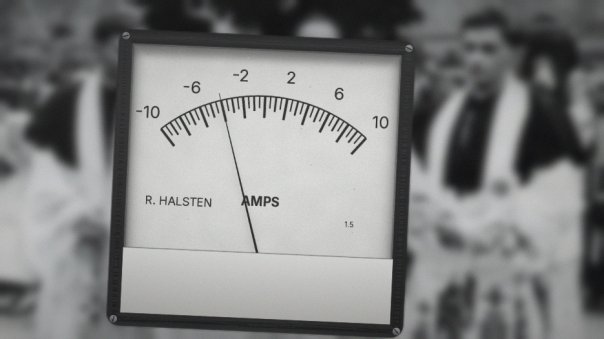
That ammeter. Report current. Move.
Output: -4 A
